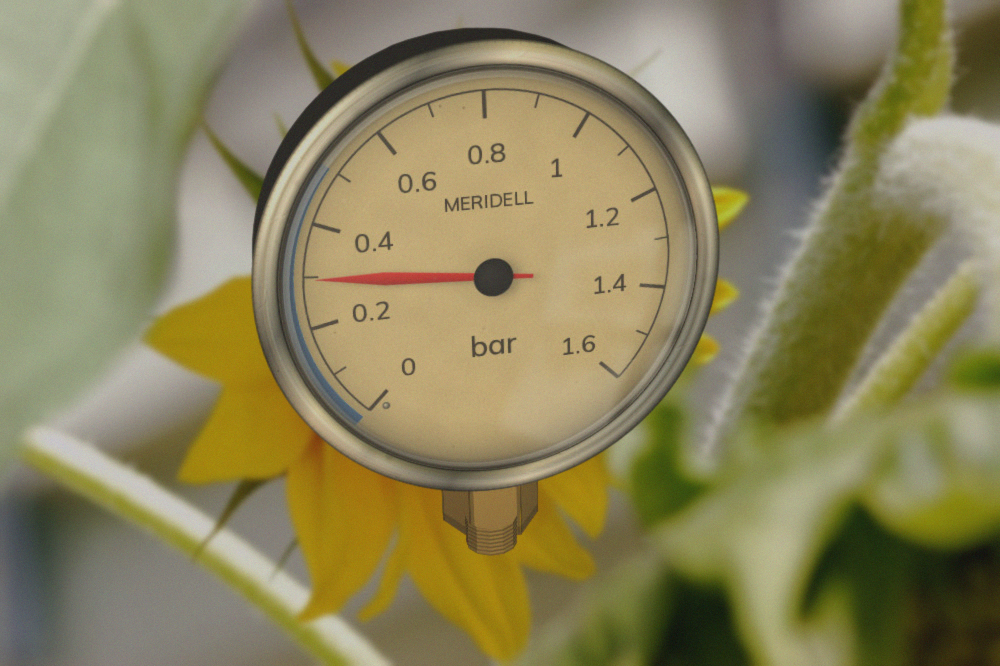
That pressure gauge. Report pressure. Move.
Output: 0.3 bar
